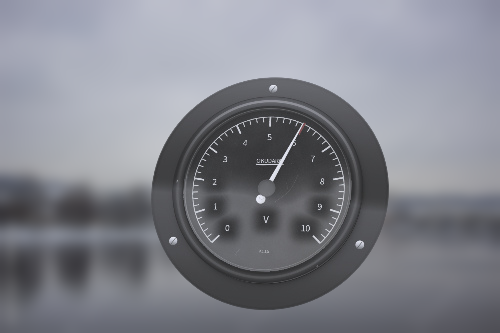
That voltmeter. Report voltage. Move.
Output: 6 V
